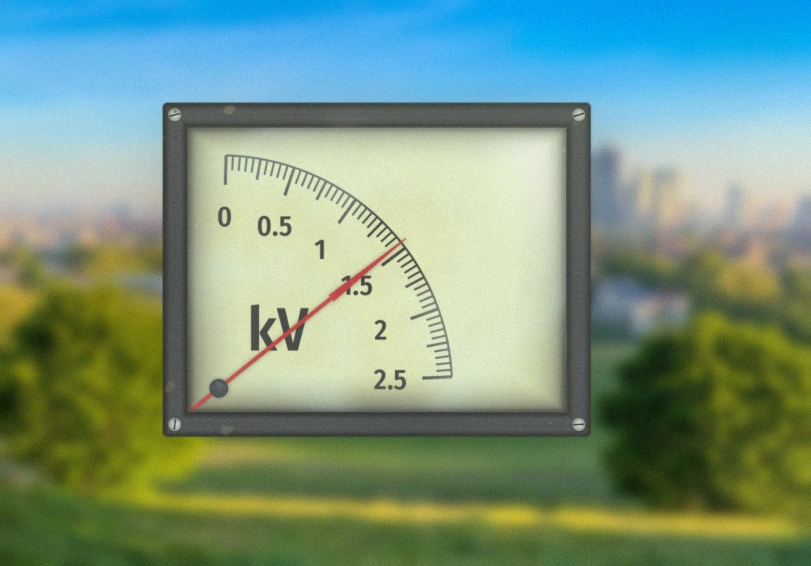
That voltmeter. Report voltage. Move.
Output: 1.45 kV
